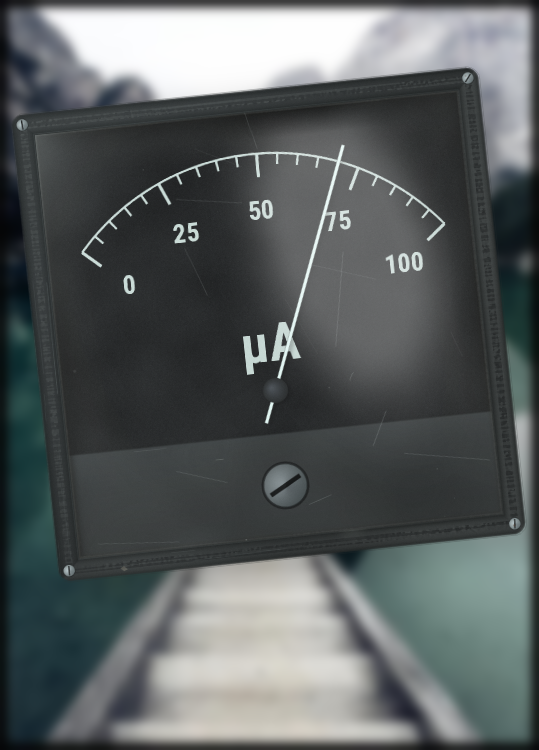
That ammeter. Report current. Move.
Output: 70 µA
